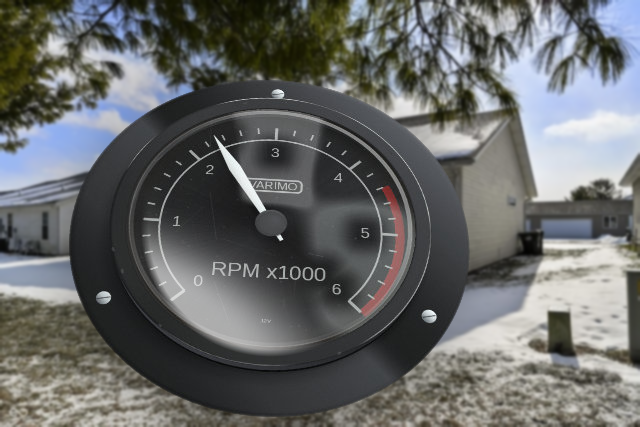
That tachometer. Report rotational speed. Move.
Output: 2300 rpm
